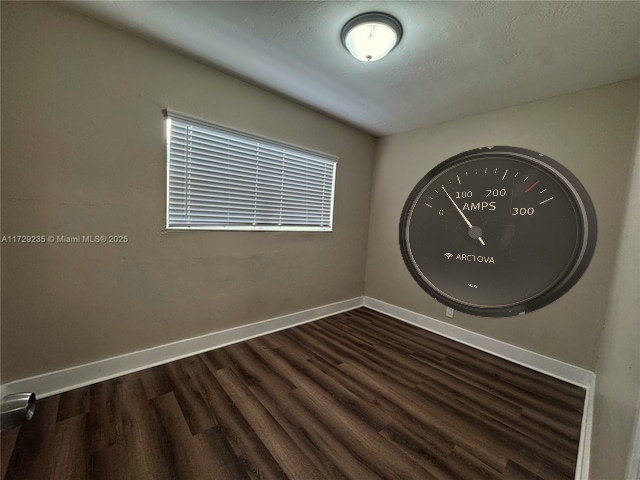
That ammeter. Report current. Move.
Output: 60 A
